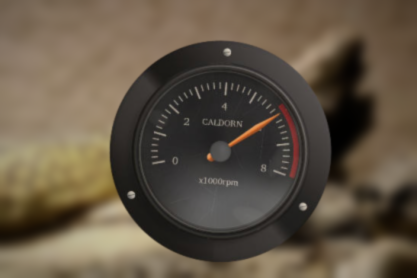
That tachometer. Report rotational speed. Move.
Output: 6000 rpm
